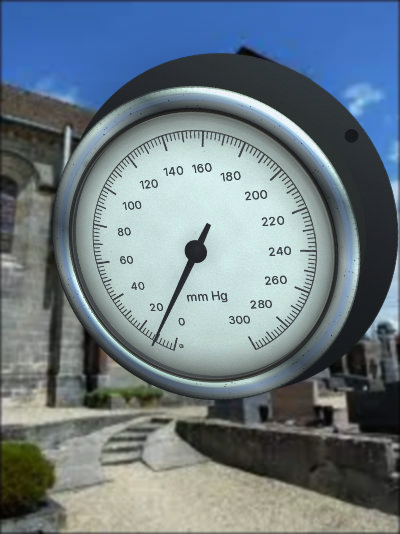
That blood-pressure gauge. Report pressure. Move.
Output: 10 mmHg
